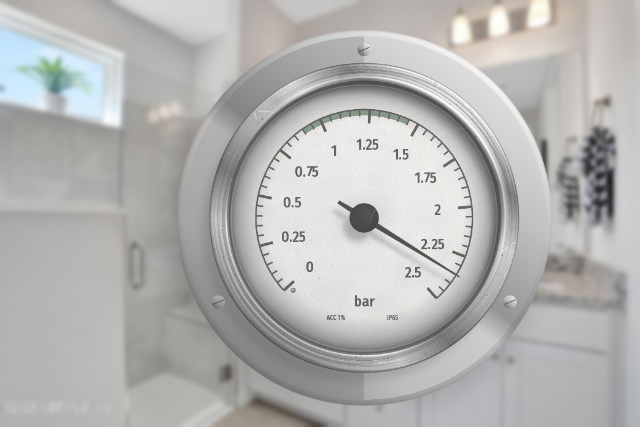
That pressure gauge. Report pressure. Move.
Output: 2.35 bar
